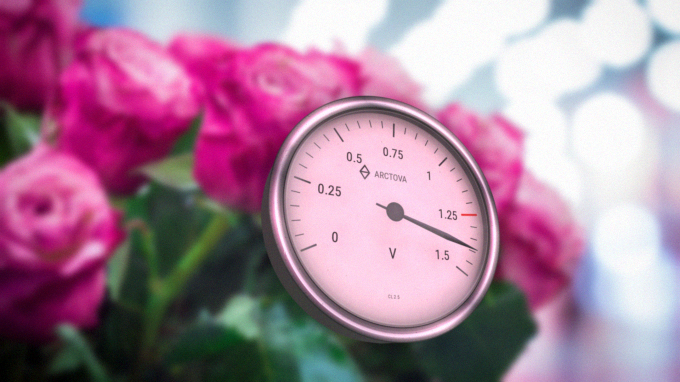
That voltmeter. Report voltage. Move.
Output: 1.4 V
